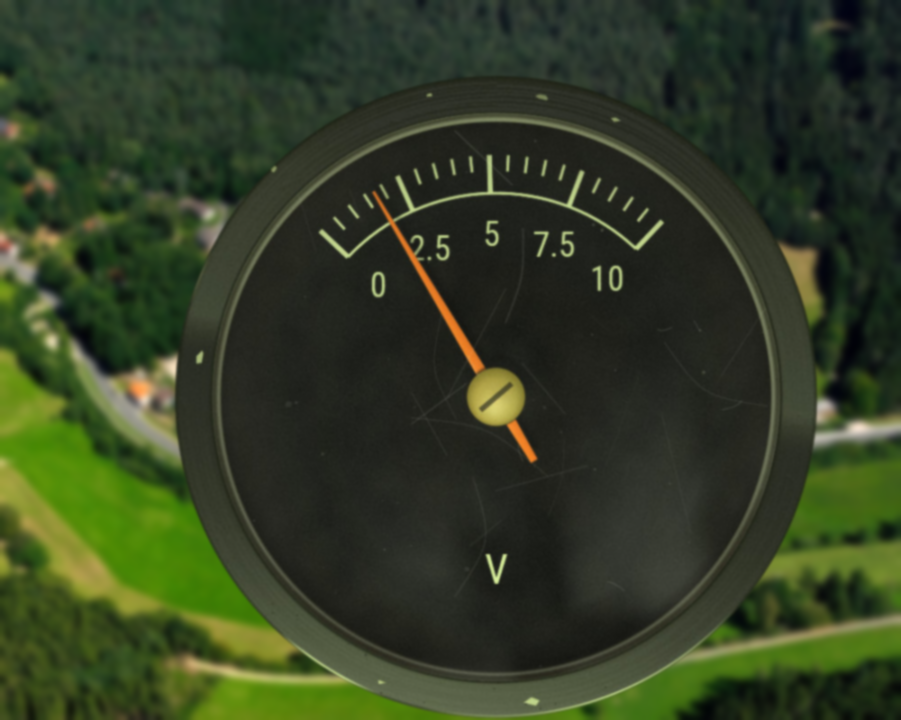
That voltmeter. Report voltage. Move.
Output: 1.75 V
